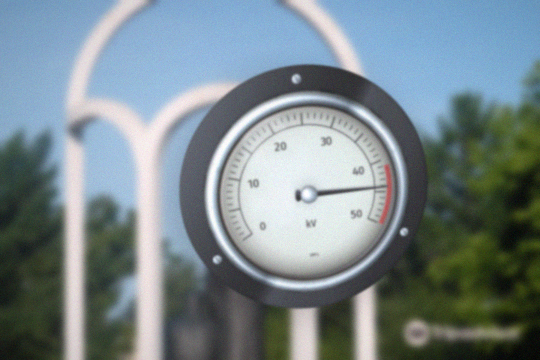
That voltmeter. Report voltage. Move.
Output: 44 kV
